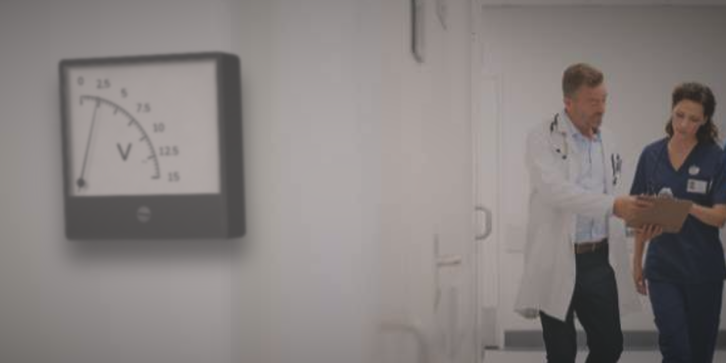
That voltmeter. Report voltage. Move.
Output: 2.5 V
